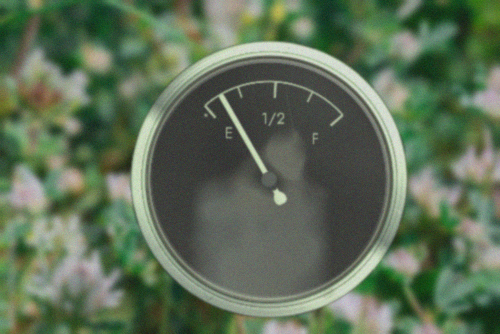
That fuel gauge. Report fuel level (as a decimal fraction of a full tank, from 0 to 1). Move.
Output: 0.125
